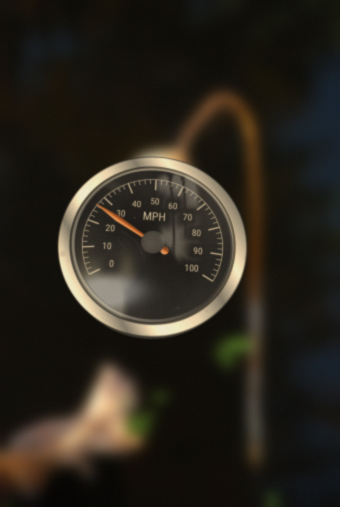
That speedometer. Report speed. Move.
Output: 26 mph
